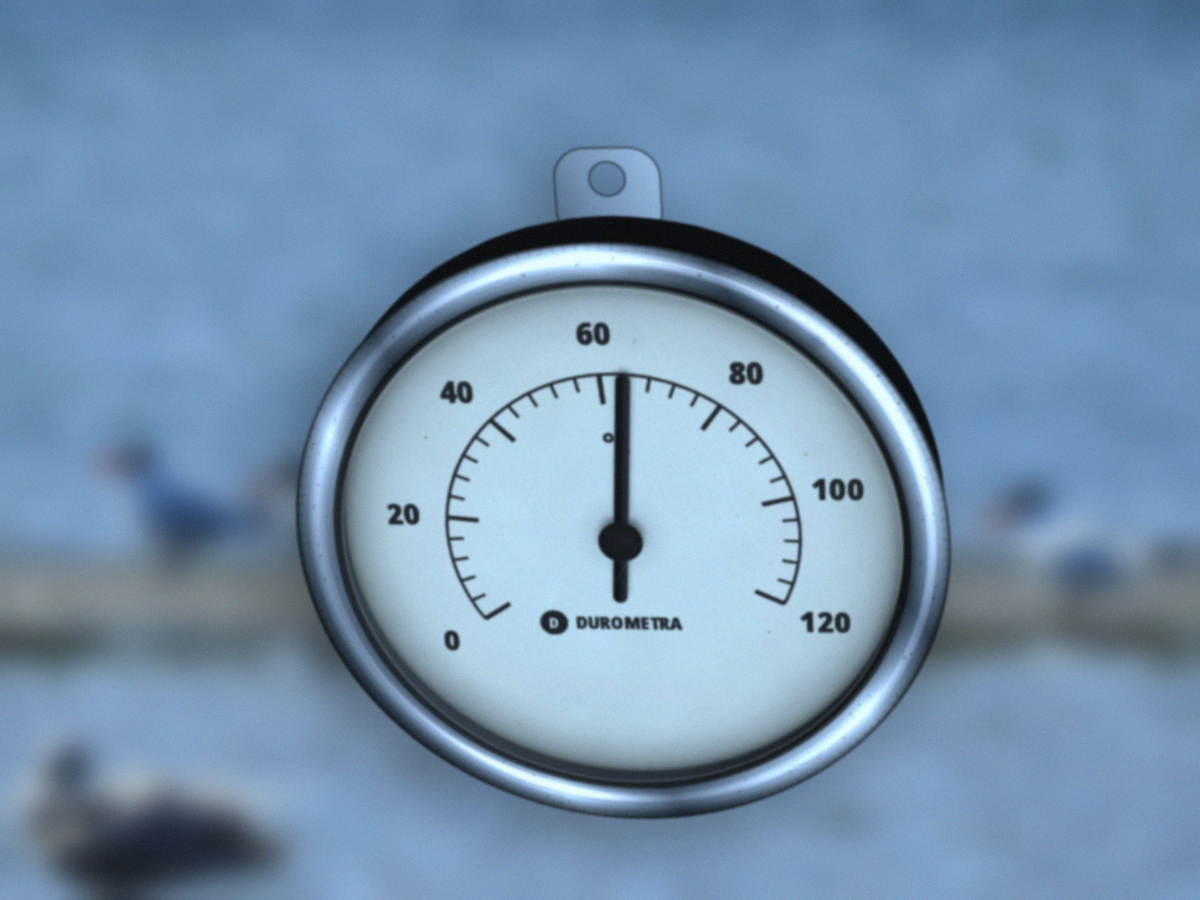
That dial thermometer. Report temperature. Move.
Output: 64 °C
